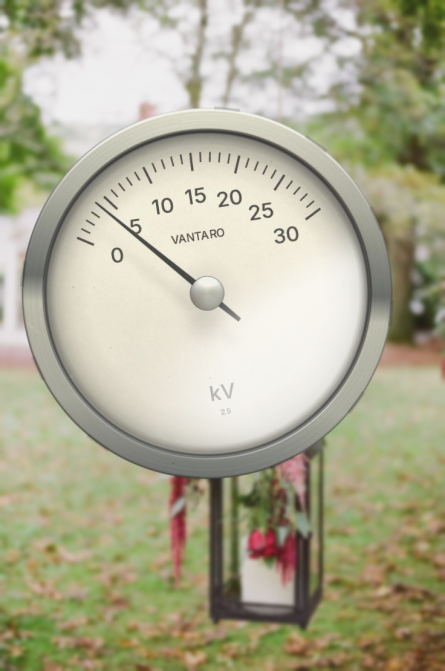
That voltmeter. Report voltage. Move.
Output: 4 kV
